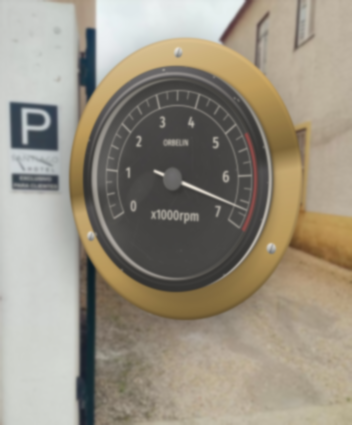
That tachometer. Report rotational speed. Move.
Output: 6625 rpm
